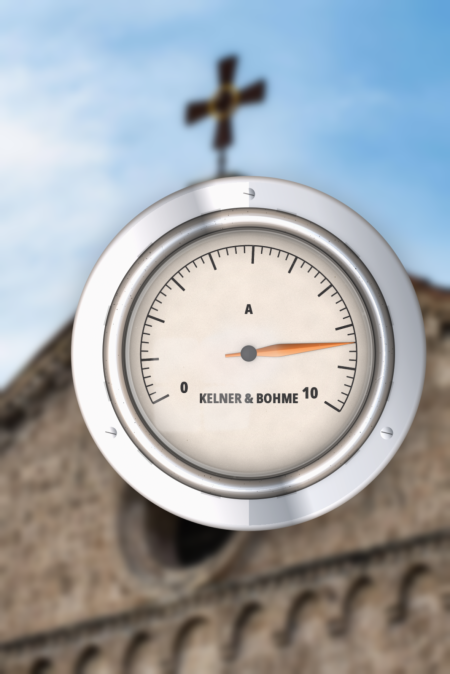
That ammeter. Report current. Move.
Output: 8.4 A
